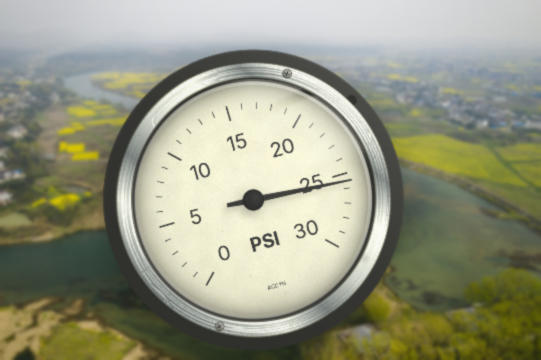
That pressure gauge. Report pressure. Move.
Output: 25.5 psi
